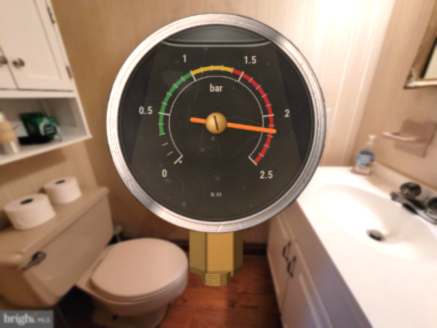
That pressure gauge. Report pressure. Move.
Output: 2.15 bar
